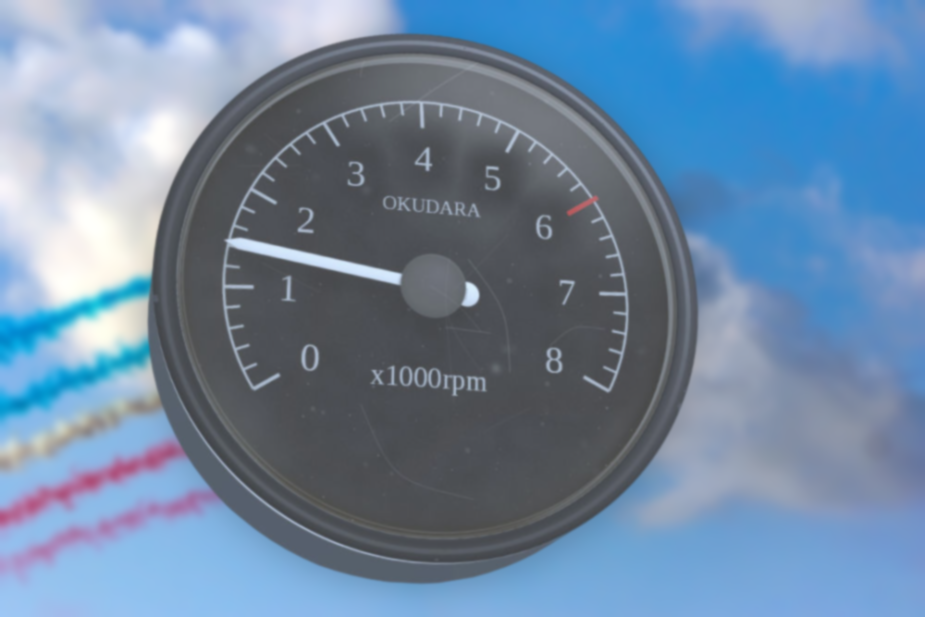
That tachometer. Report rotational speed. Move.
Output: 1400 rpm
